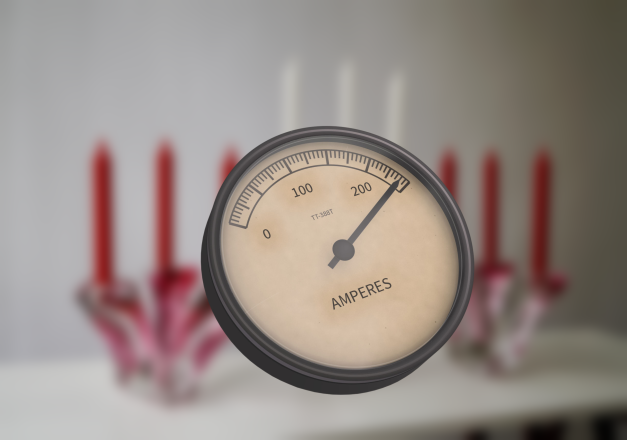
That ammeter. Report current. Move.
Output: 240 A
